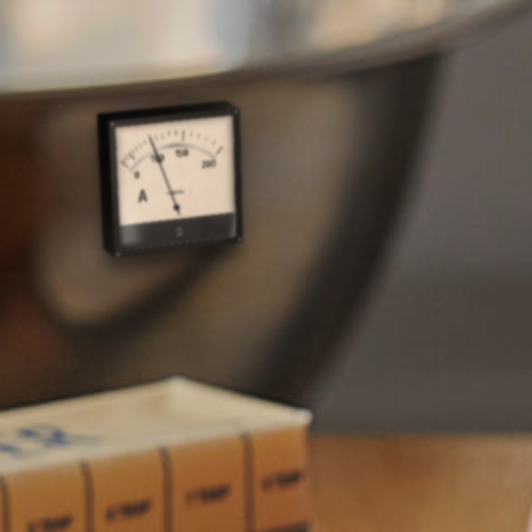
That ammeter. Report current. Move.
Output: 100 A
